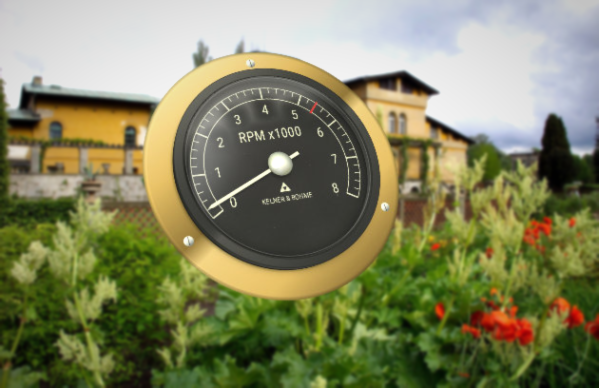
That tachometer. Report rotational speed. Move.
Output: 200 rpm
